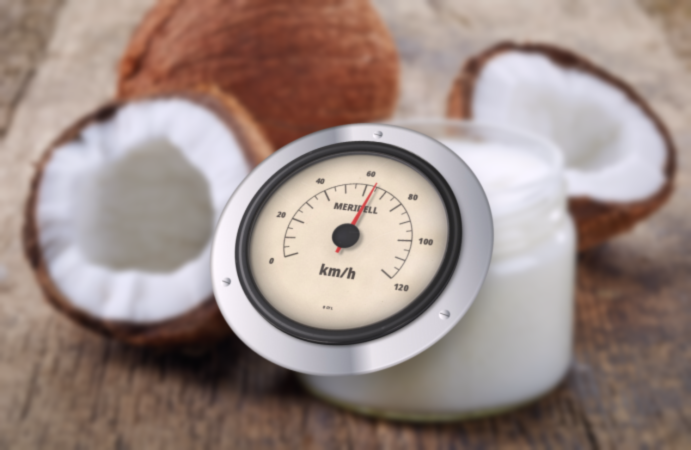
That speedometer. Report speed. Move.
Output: 65 km/h
